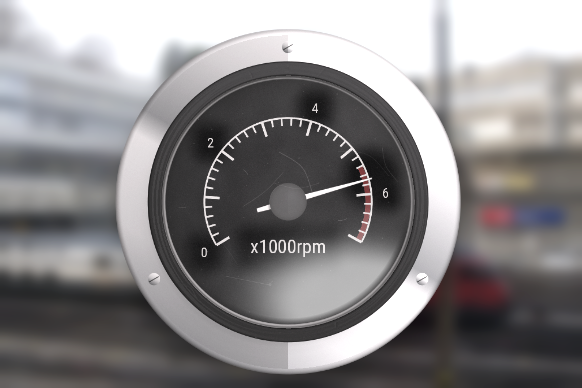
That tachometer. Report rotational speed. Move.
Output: 5700 rpm
